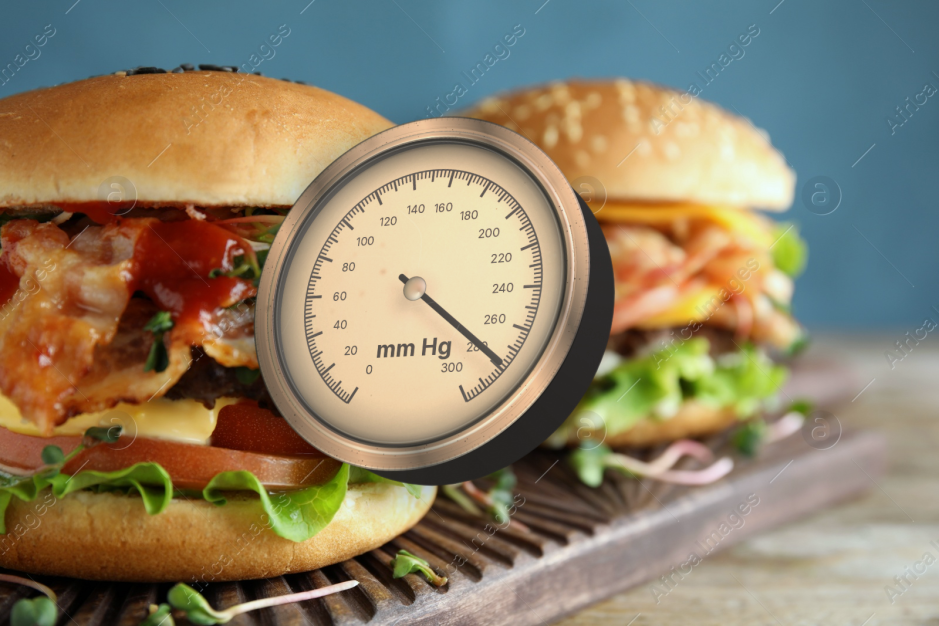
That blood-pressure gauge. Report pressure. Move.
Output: 278 mmHg
